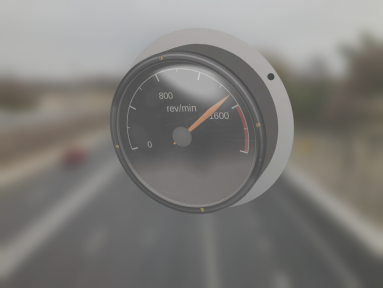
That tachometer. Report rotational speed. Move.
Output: 1500 rpm
